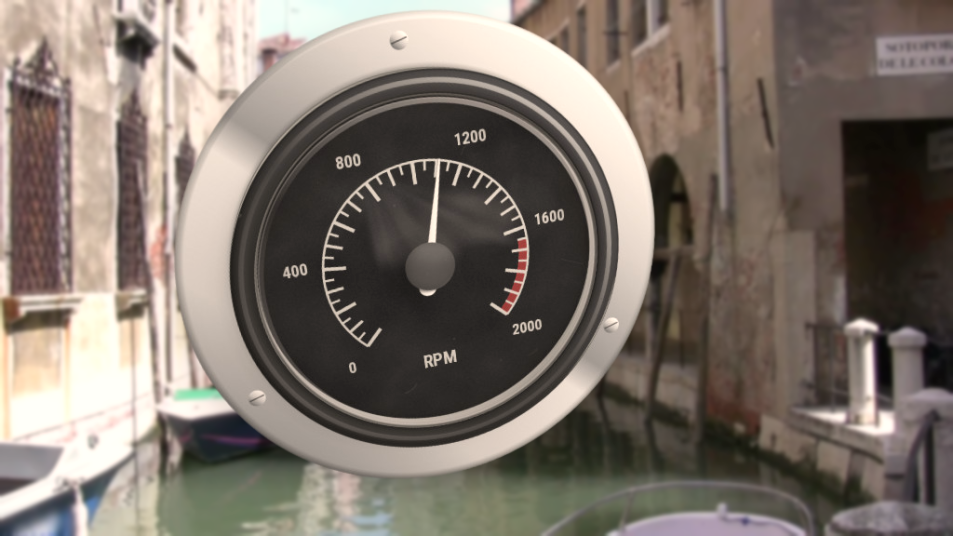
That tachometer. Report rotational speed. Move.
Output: 1100 rpm
